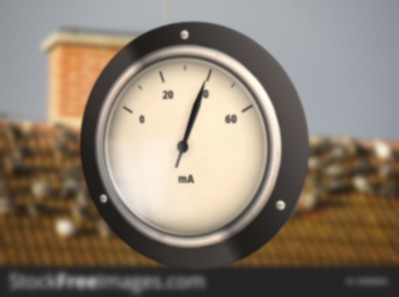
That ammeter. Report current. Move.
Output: 40 mA
